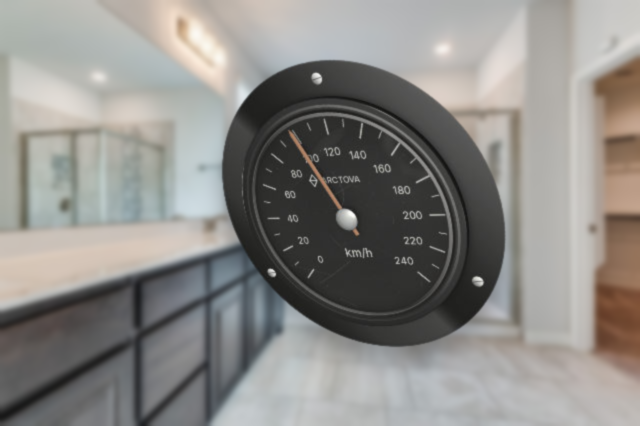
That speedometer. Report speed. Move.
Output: 100 km/h
